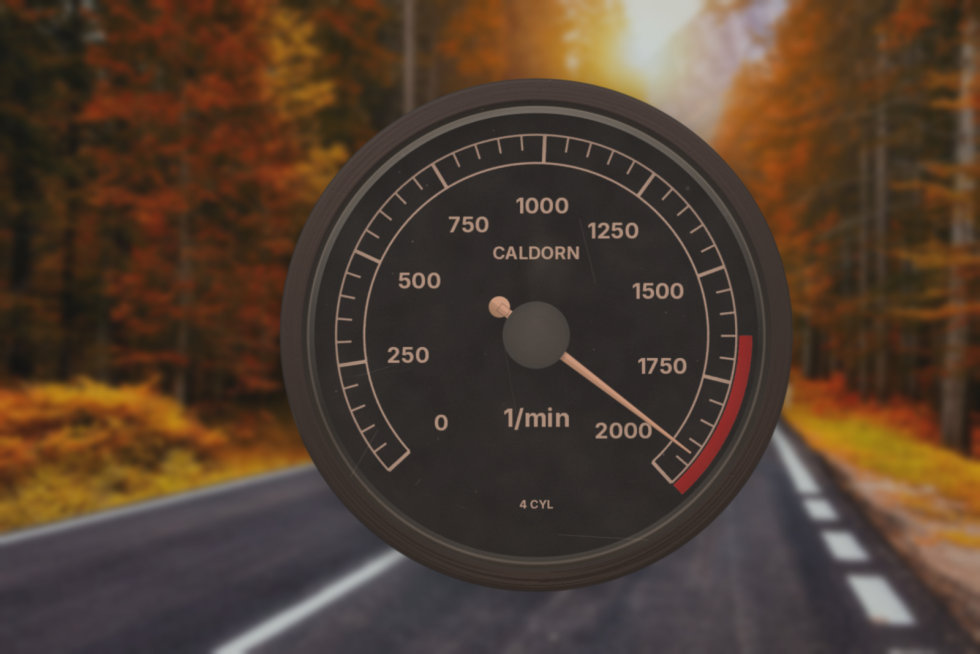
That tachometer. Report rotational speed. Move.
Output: 1925 rpm
